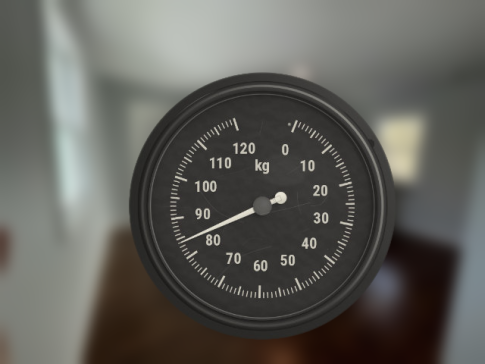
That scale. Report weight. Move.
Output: 84 kg
